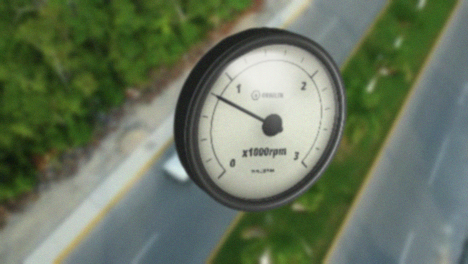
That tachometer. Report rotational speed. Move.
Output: 800 rpm
